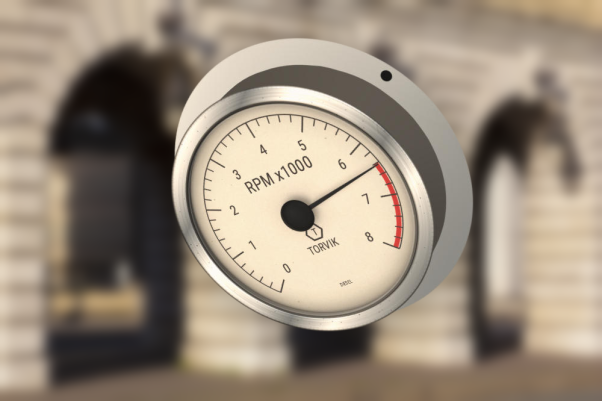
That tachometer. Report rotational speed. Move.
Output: 6400 rpm
